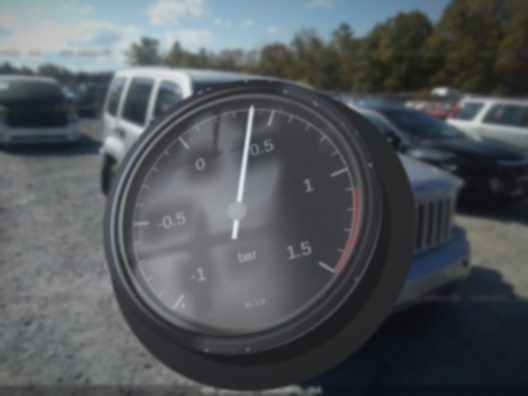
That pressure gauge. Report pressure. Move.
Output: 0.4 bar
